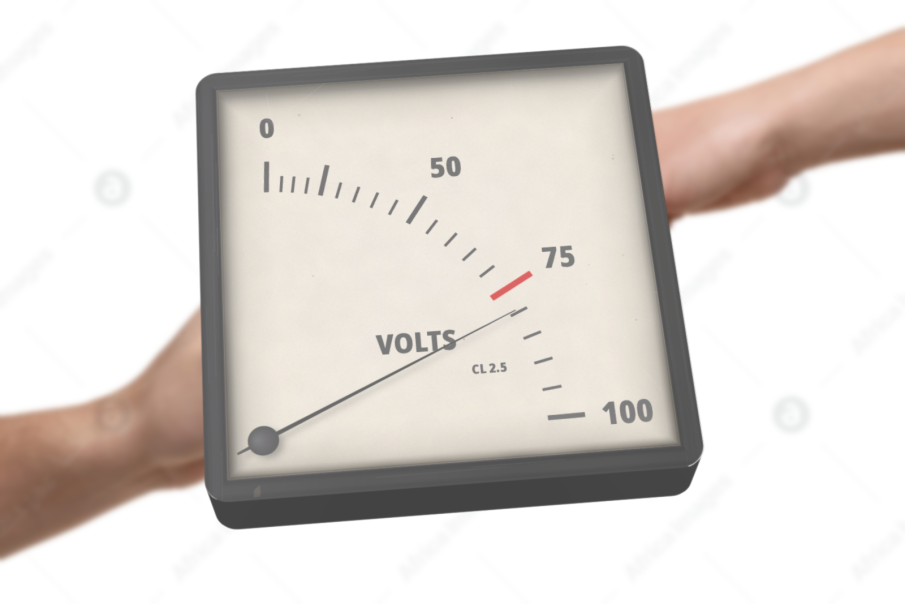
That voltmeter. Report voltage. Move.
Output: 80 V
